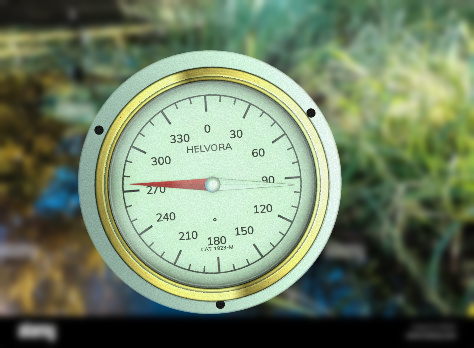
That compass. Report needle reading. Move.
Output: 275 °
